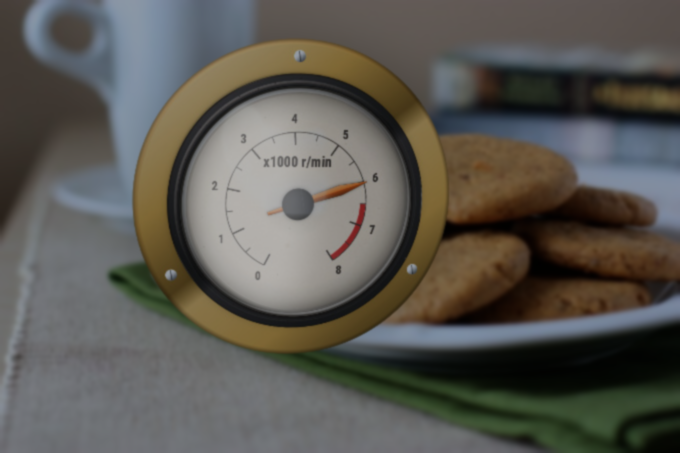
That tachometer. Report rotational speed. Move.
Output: 6000 rpm
